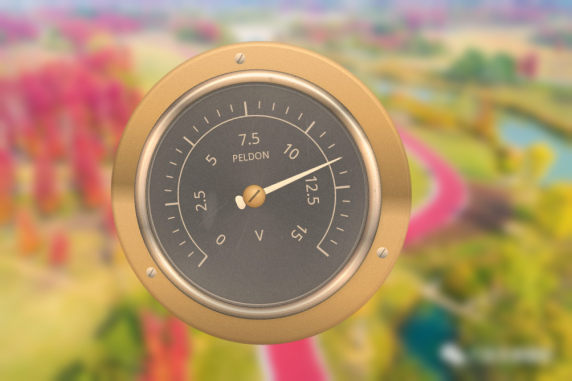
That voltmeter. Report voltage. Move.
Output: 11.5 V
